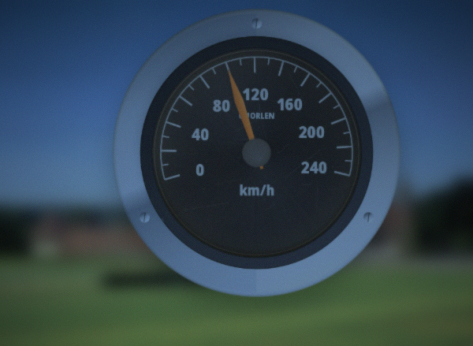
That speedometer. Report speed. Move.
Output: 100 km/h
